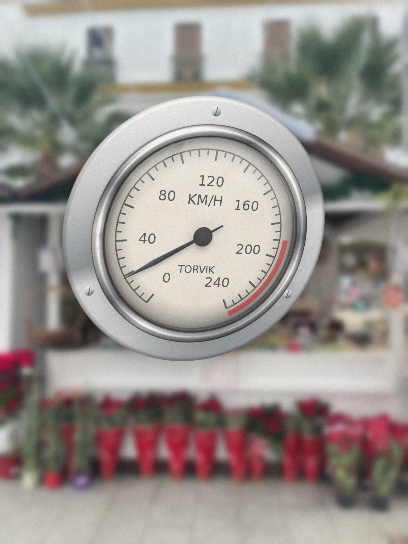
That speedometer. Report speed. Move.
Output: 20 km/h
